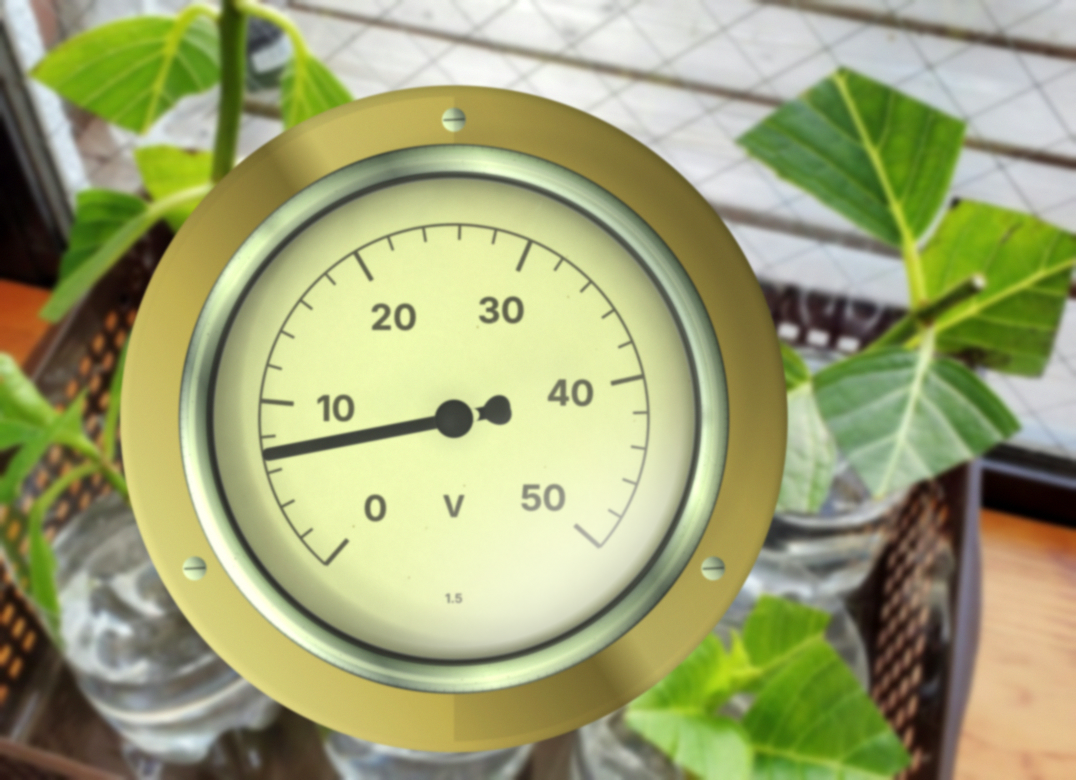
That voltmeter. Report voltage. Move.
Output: 7 V
